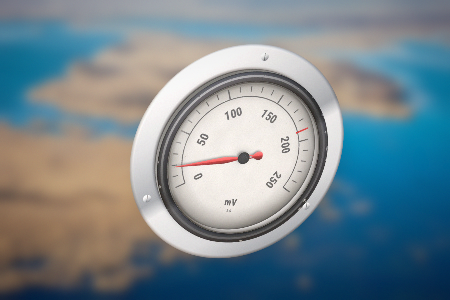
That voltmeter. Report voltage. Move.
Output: 20 mV
